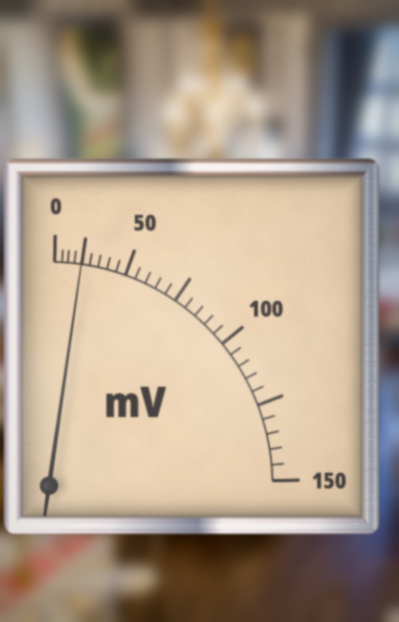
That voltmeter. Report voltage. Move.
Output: 25 mV
